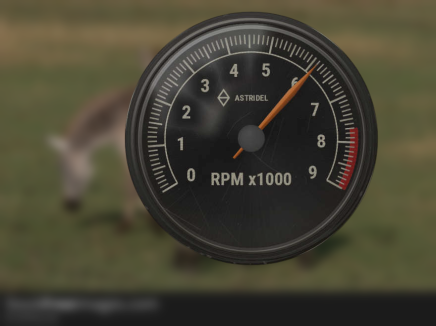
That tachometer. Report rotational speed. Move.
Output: 6100 rpm
